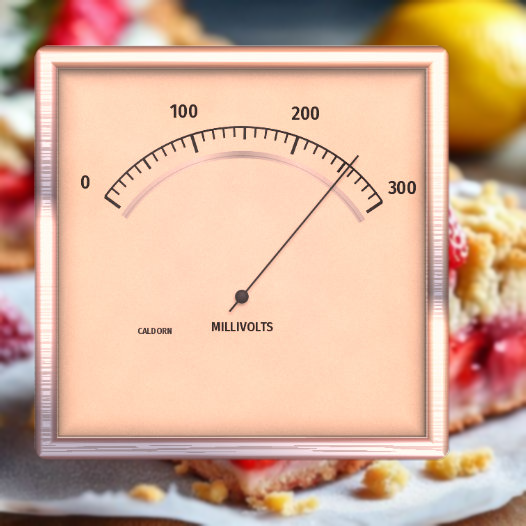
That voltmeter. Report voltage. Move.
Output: 255 mV
